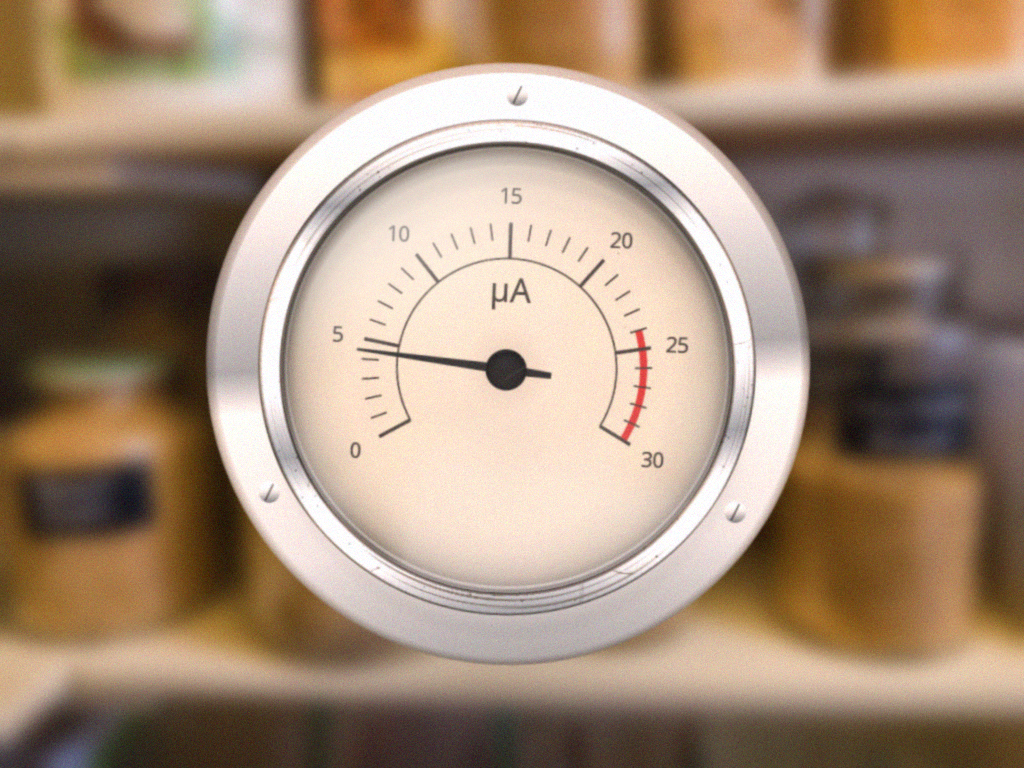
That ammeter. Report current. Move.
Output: 4.5 µA
